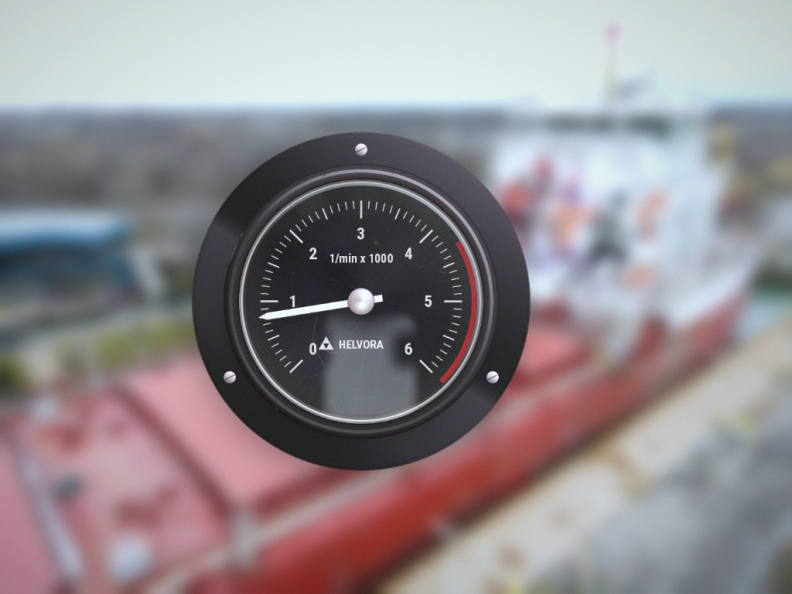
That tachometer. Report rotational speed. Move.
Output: 800 rpm
